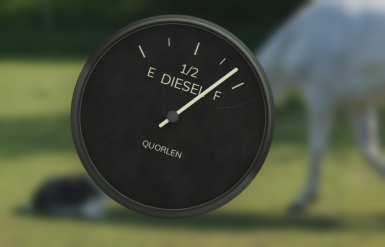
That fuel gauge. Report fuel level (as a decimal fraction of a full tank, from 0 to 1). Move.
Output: 0.875
